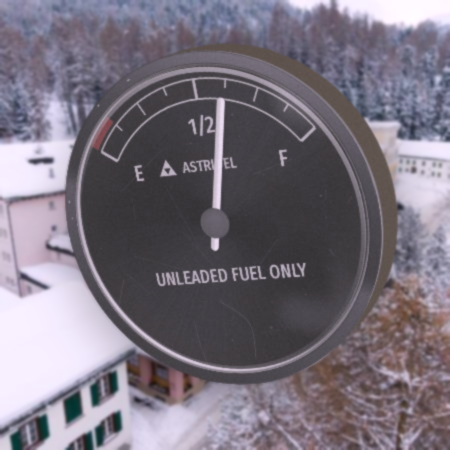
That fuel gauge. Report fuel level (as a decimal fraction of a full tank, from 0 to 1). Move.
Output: 0.625
